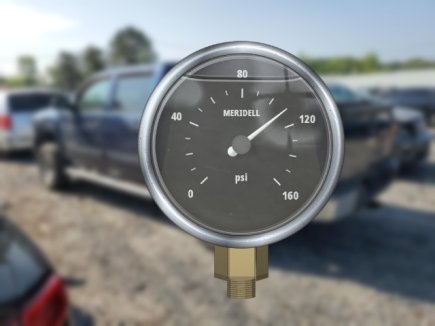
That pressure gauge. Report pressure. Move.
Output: 110 psi
